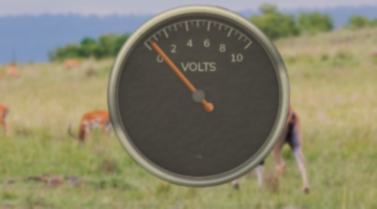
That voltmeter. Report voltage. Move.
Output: 0.5 V
